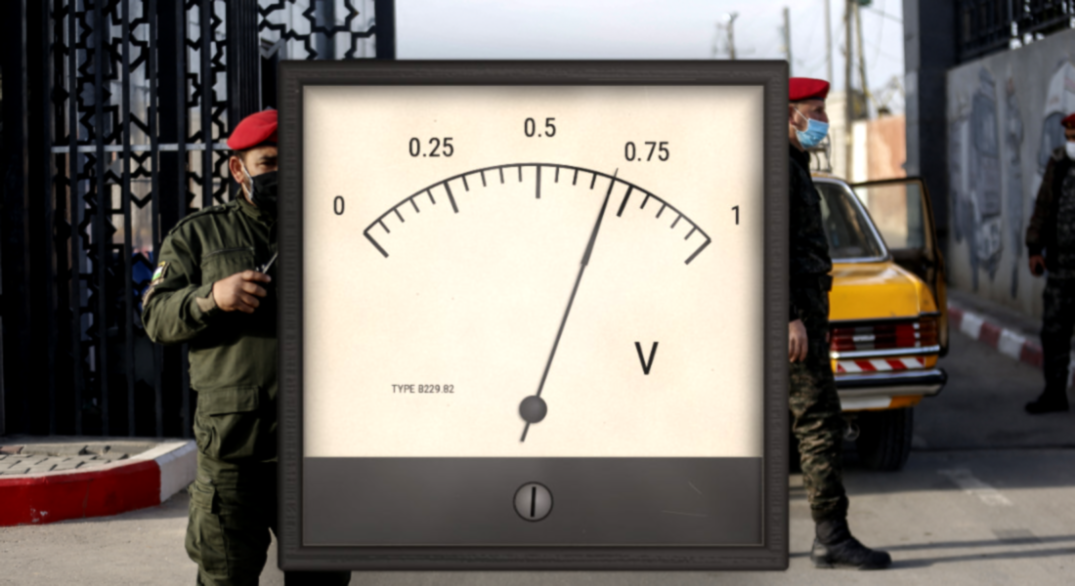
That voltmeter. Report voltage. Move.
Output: 0.7 V
